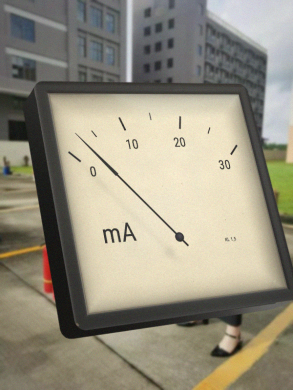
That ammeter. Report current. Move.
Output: 2.5 mA
